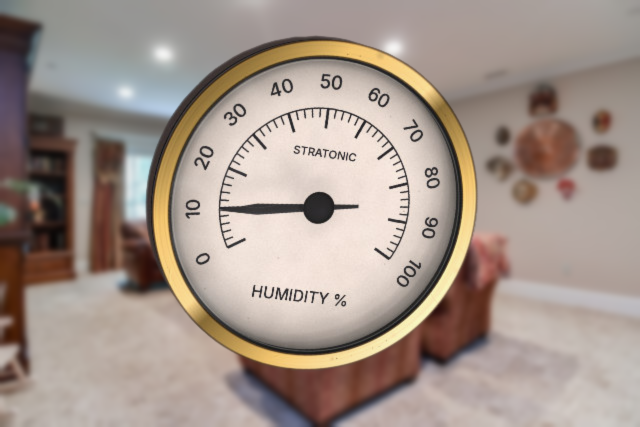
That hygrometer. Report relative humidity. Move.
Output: 10 %
